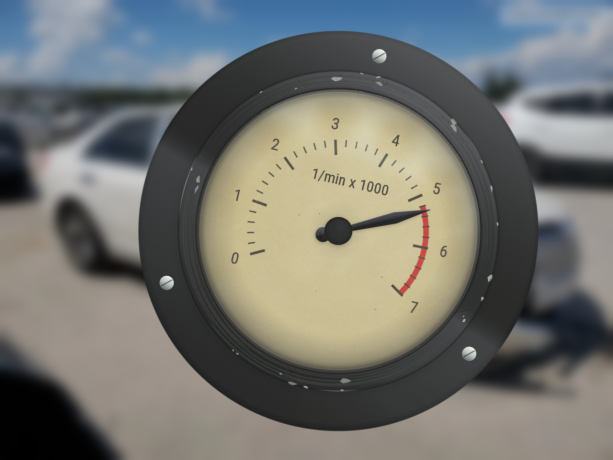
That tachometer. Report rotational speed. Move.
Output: 5300 rpm
